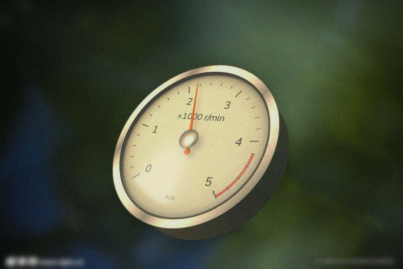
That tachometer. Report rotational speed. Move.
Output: 2200 rpm
